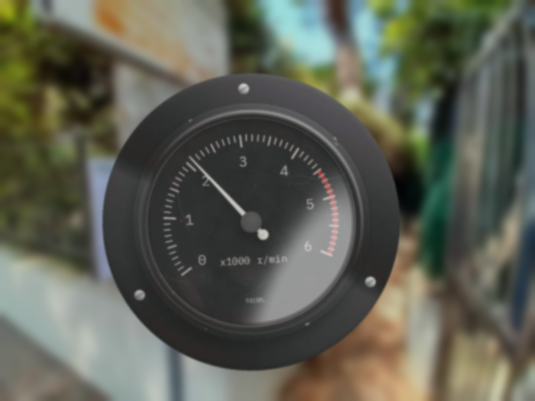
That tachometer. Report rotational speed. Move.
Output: 2100 rpm
